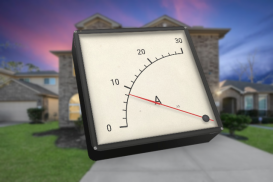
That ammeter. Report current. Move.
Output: 8 A
